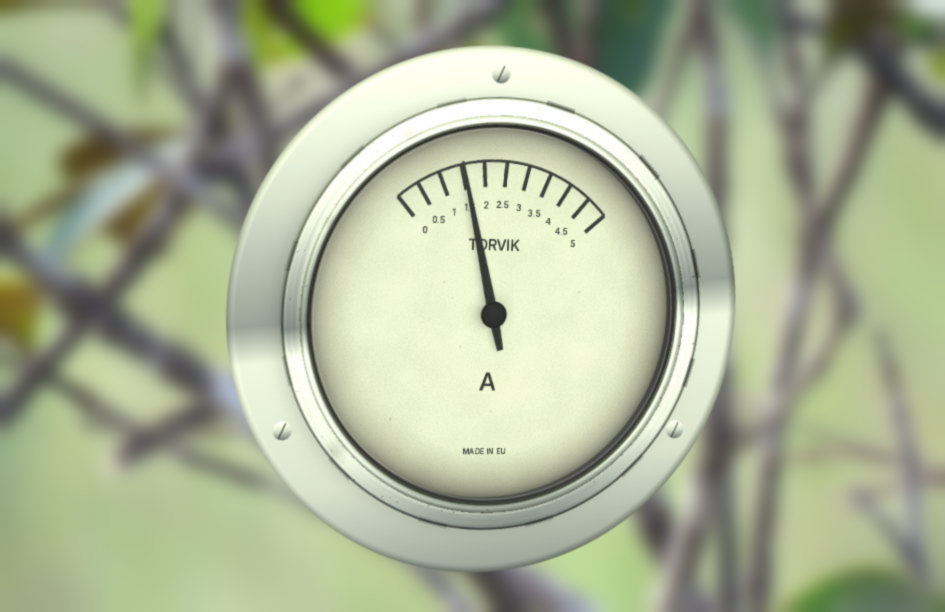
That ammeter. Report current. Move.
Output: 1.5 A
